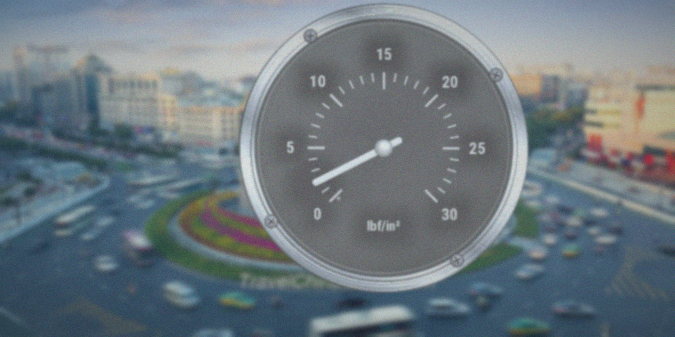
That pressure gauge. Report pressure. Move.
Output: 2 psi
